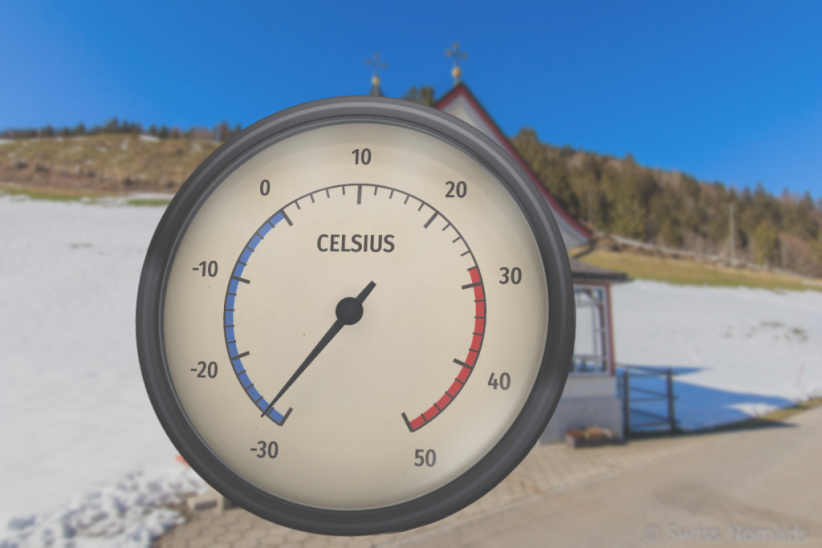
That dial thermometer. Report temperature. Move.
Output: -28 °C
